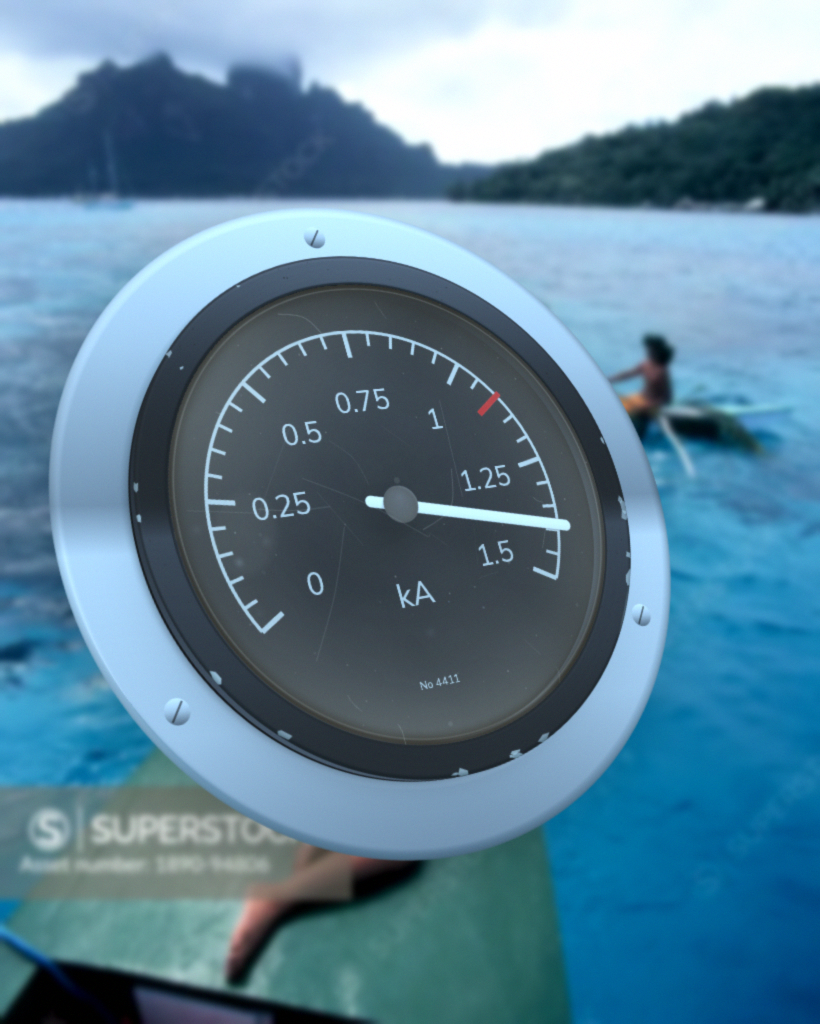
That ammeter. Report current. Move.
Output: 1.4 kA
